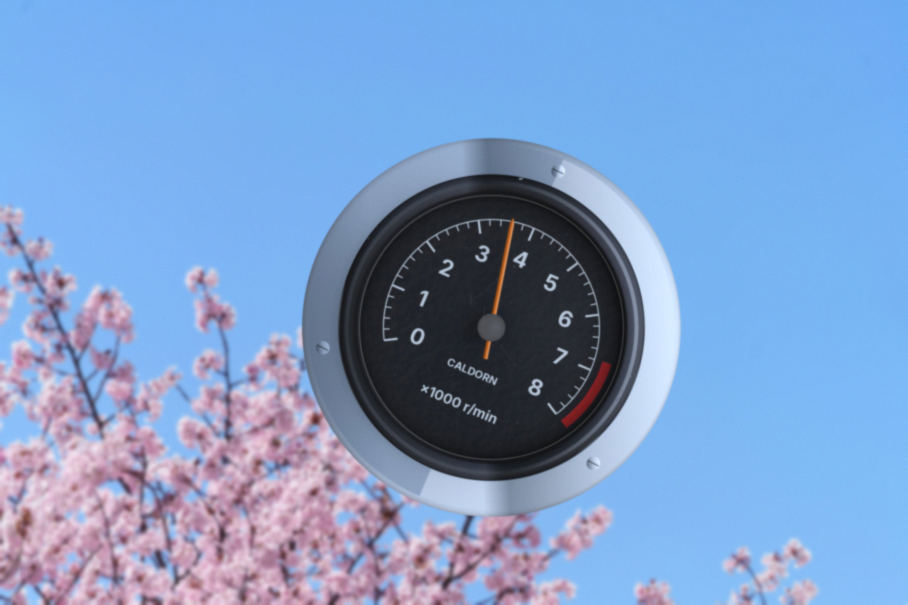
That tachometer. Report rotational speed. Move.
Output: 3600 rpm
